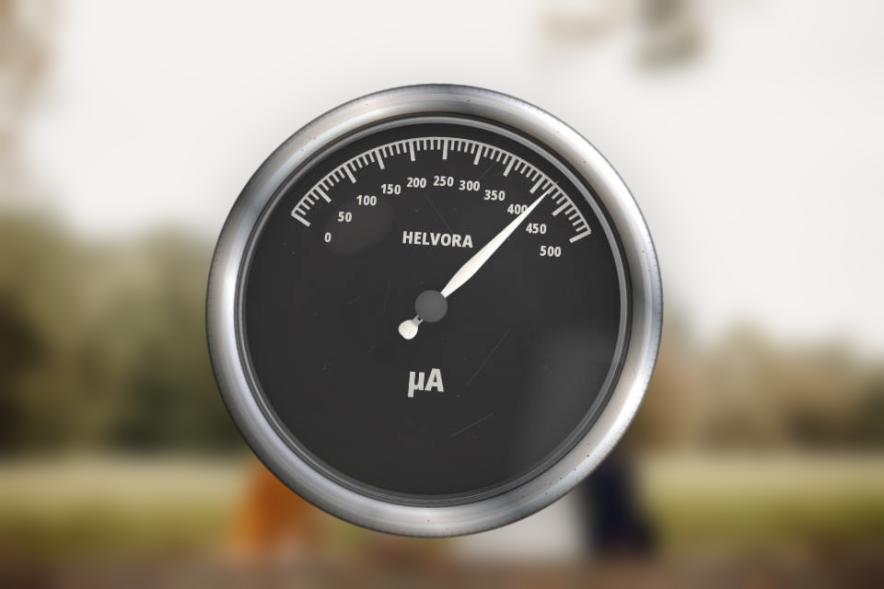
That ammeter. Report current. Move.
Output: 420 µA
